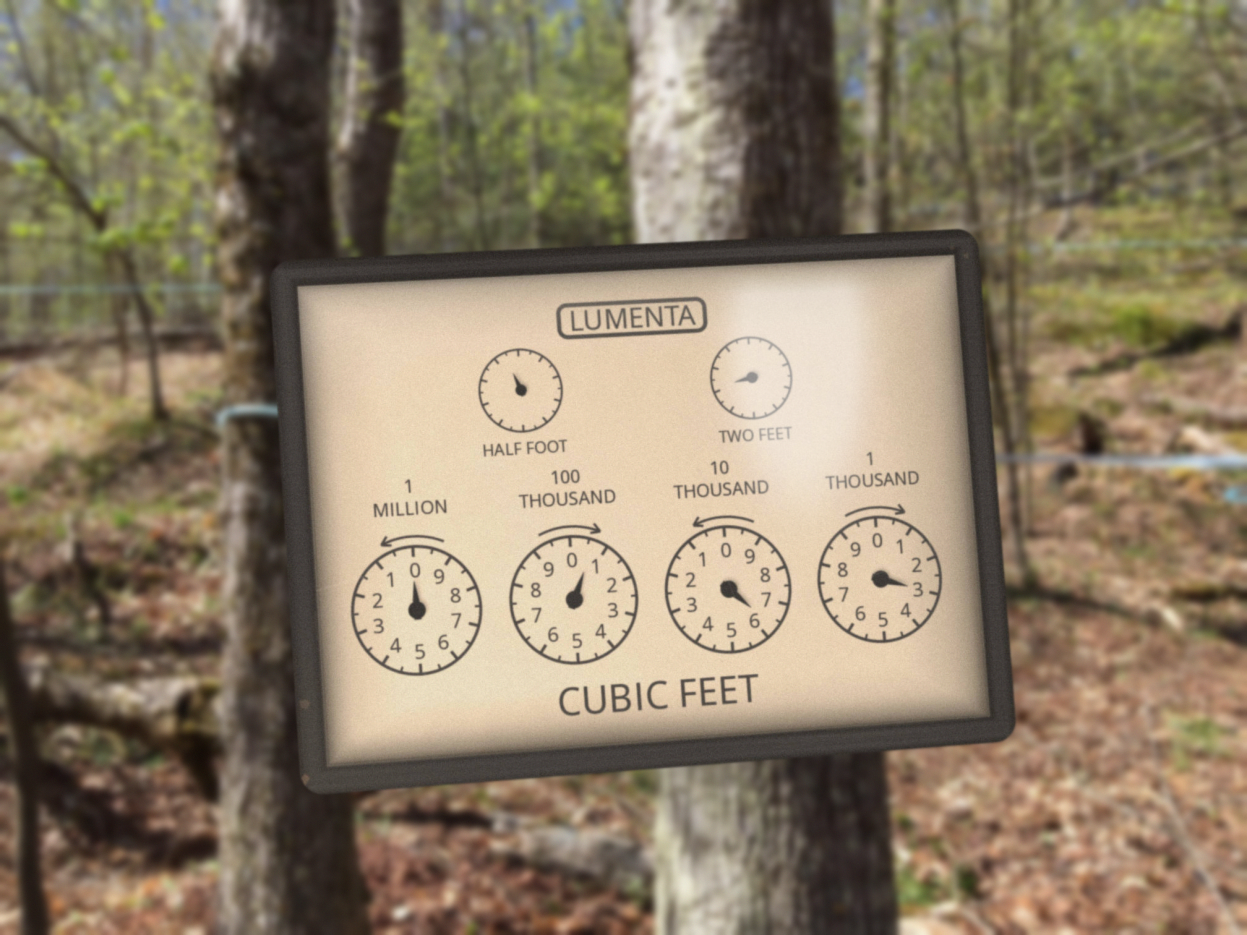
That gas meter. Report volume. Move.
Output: 6300 ft³
